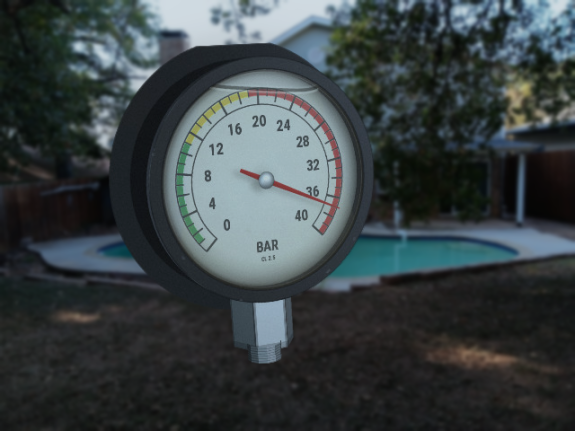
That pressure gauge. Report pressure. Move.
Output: 37 bar
